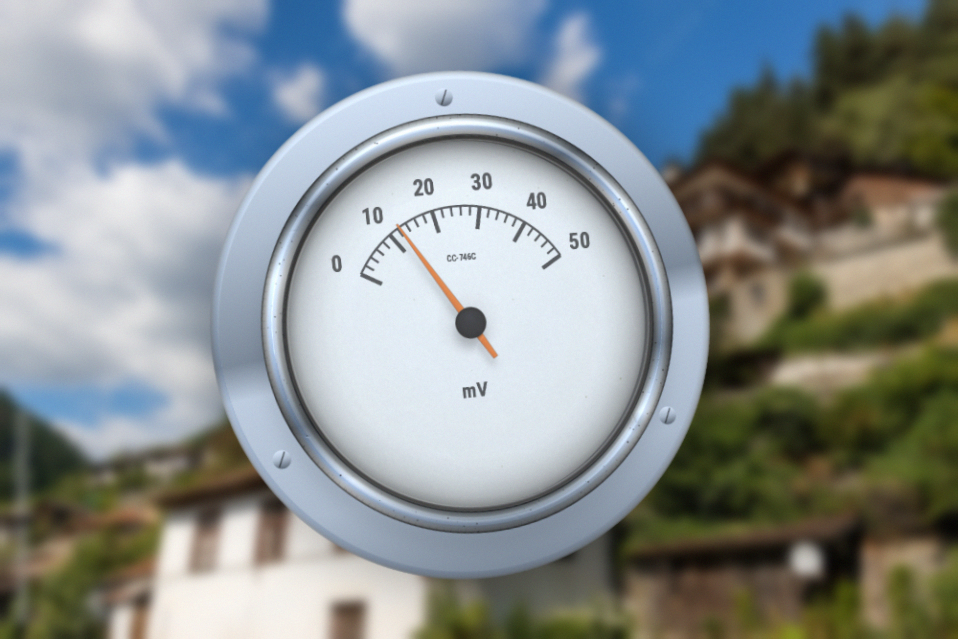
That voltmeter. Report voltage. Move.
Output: 12 mV
